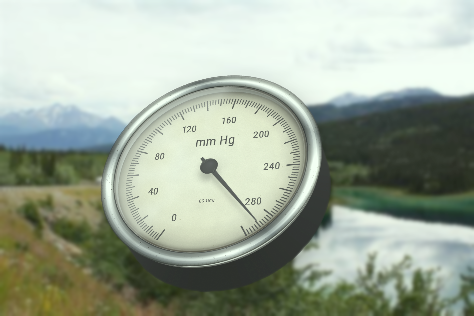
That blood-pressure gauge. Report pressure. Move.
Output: 290 mmHg
